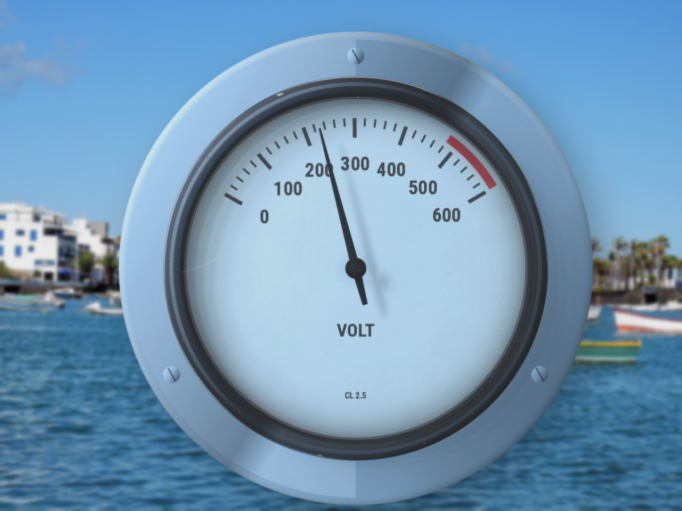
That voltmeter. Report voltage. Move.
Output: 230 V
